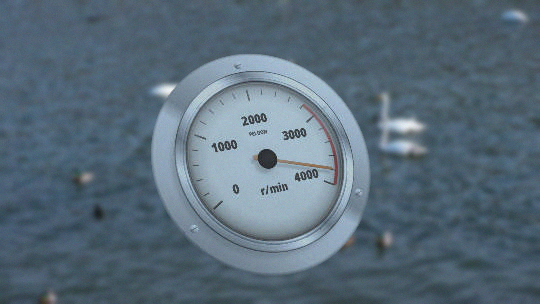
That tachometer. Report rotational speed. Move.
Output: 3800 rpm
